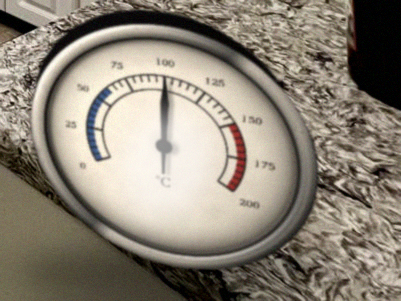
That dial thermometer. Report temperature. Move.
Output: 100 °C
